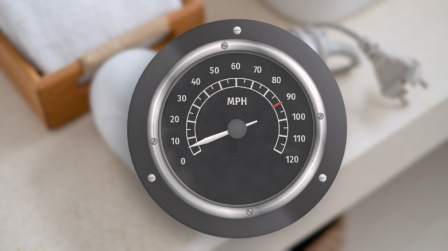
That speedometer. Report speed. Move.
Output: 5 mph
